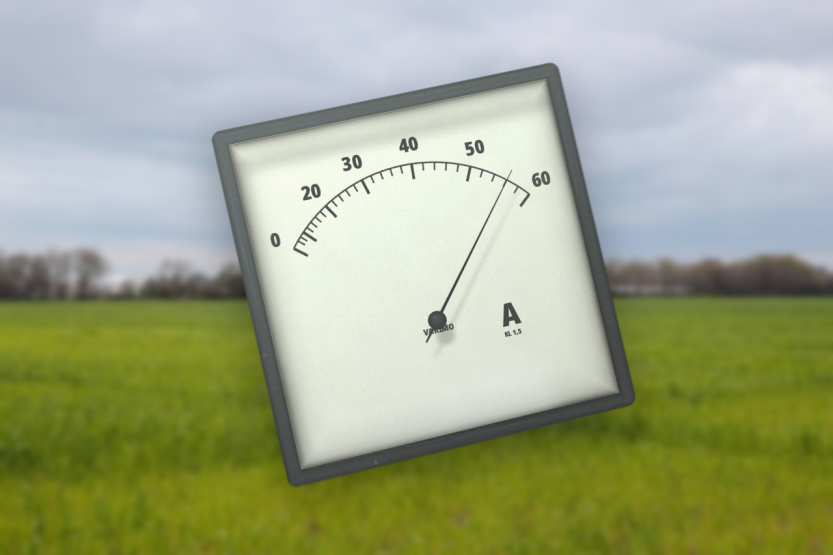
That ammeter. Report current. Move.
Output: 56 A
